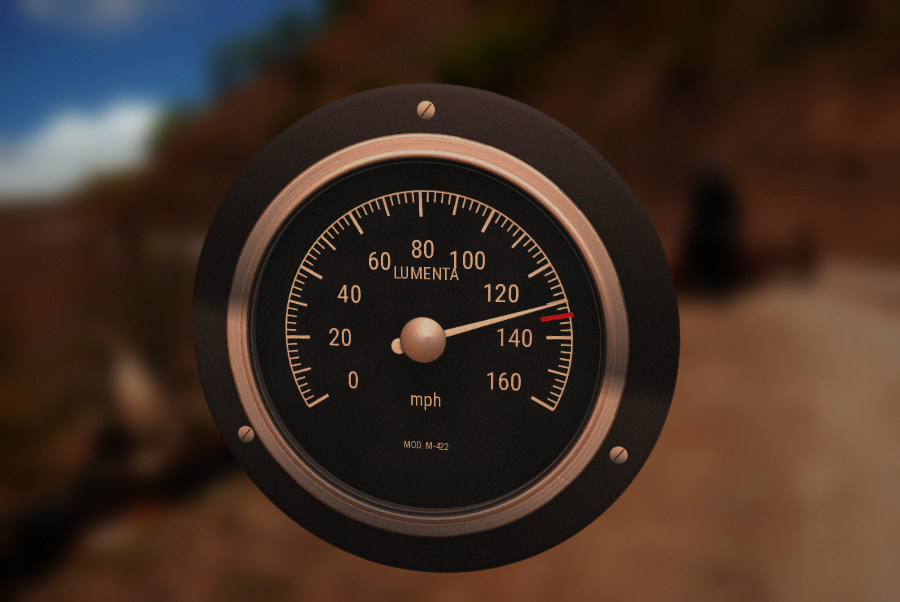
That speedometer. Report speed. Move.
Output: 130 mph
